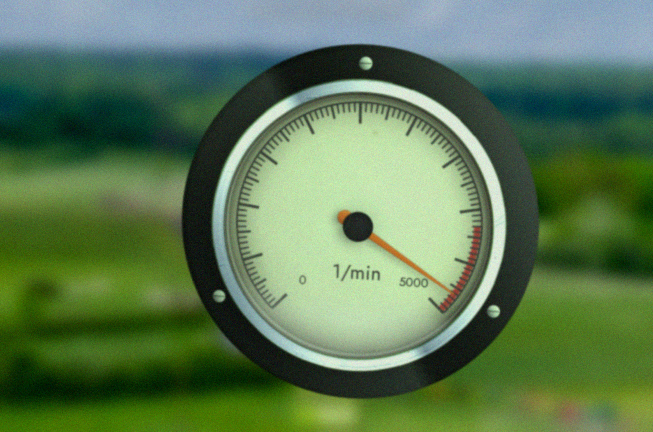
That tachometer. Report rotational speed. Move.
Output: 4800 rpm
